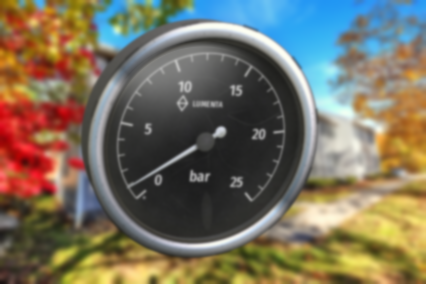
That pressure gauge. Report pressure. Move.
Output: 1 bar
